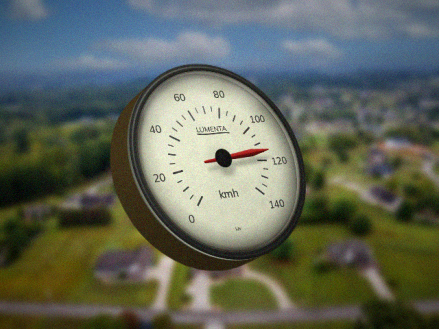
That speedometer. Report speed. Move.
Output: 115 km/h
